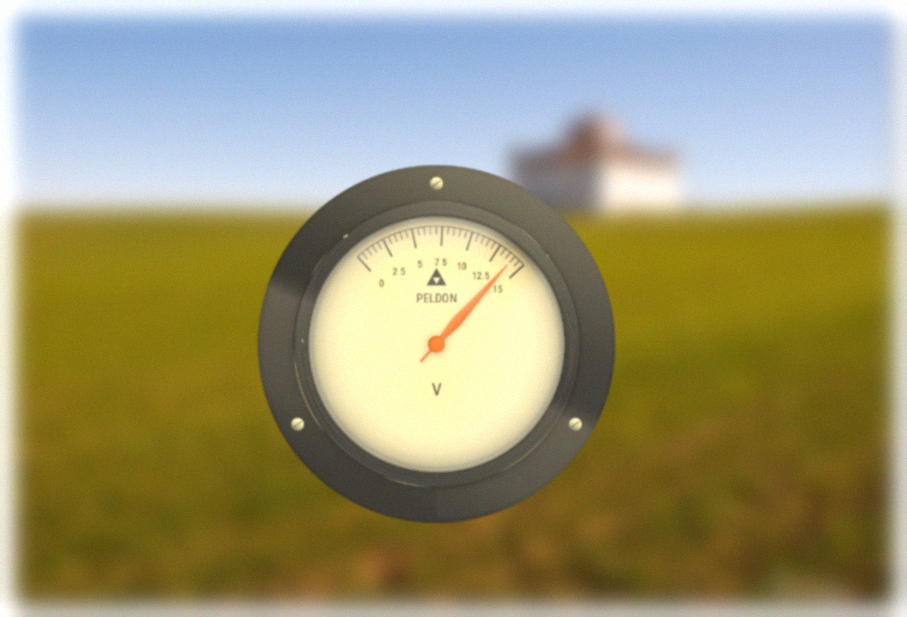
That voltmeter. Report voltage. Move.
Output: 14 V
